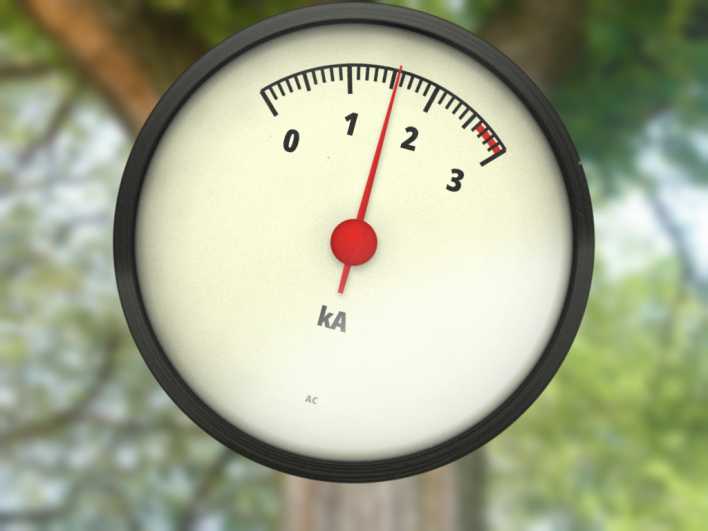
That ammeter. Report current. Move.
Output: 1.55 kA
